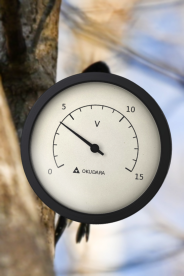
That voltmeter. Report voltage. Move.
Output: 4 V
